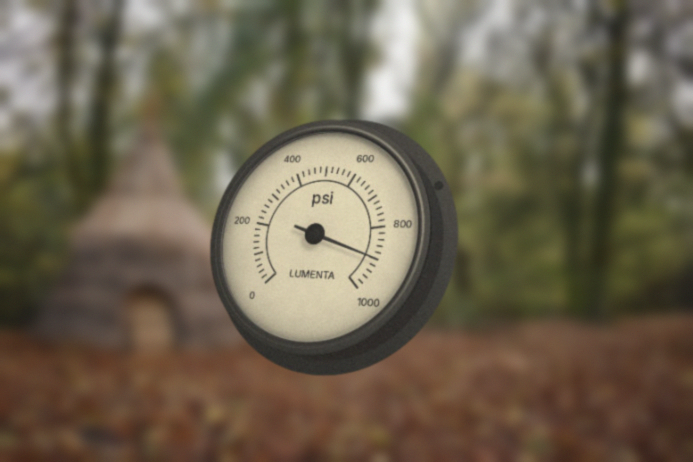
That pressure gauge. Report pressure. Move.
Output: 900 psi
